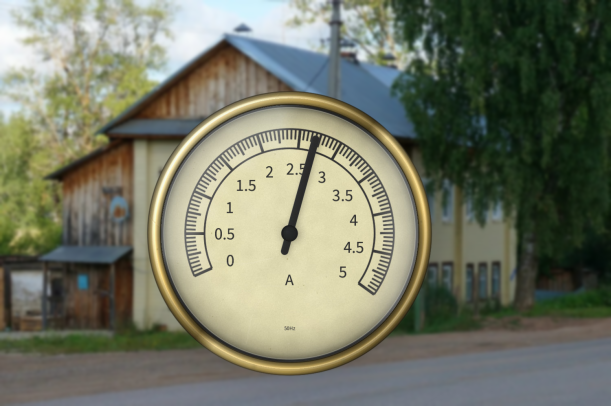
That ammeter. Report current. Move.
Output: 2.7 A
